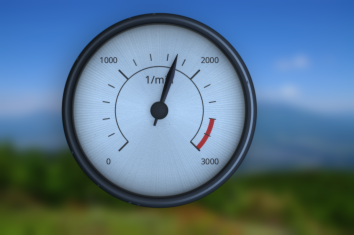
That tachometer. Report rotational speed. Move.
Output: 1700 rpm
